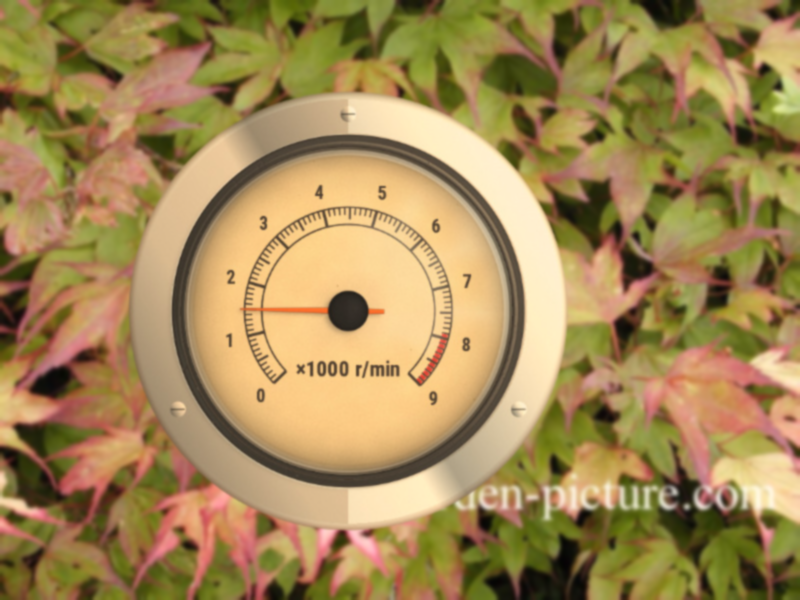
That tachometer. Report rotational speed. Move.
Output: 1500 rpm
